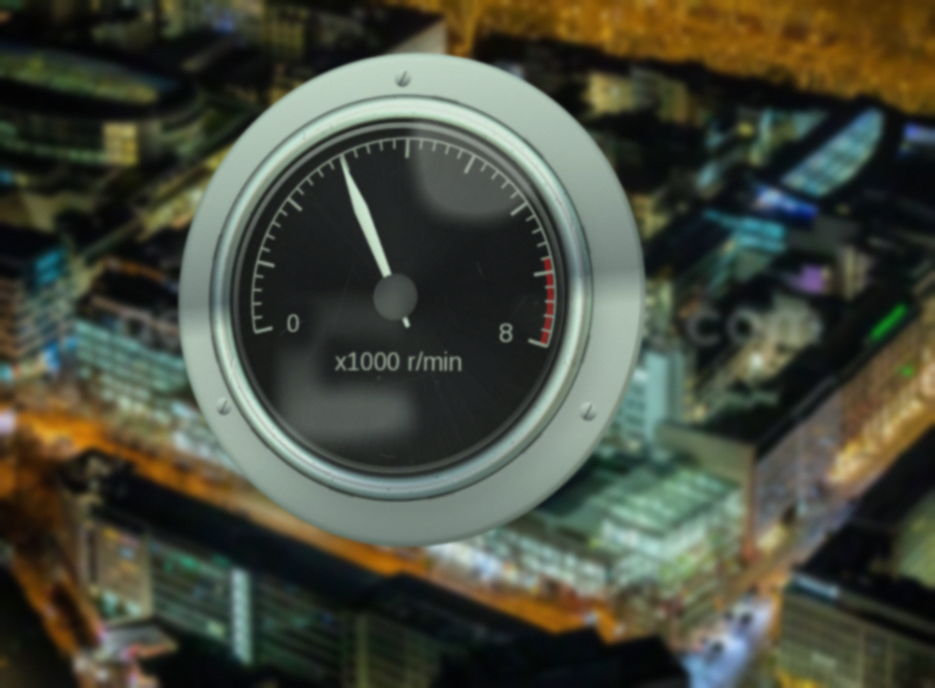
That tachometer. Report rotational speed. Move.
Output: 3000 rpm
